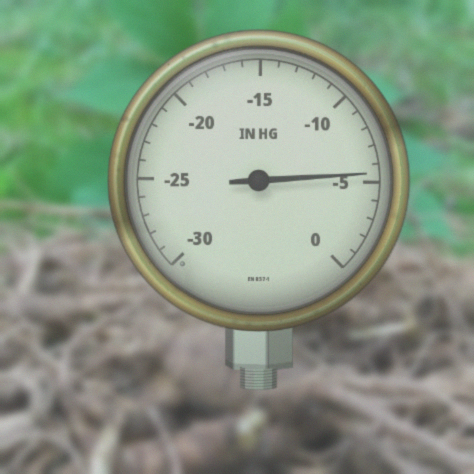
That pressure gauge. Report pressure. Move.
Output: -5.5 inHg
